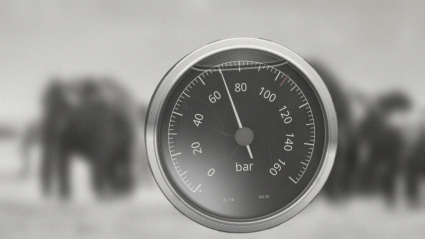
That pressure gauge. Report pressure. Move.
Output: 70 bar
